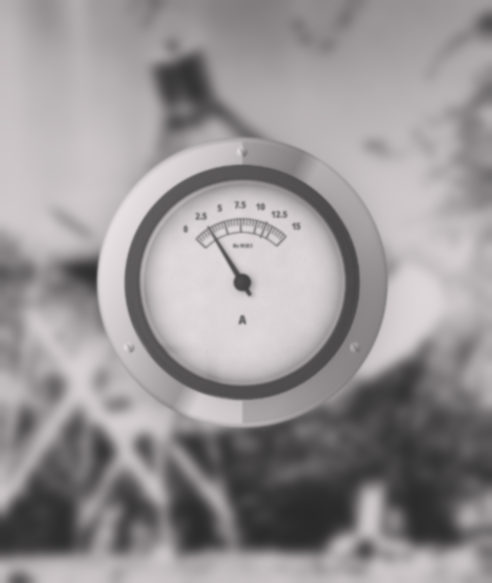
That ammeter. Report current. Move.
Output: 2.5 A
